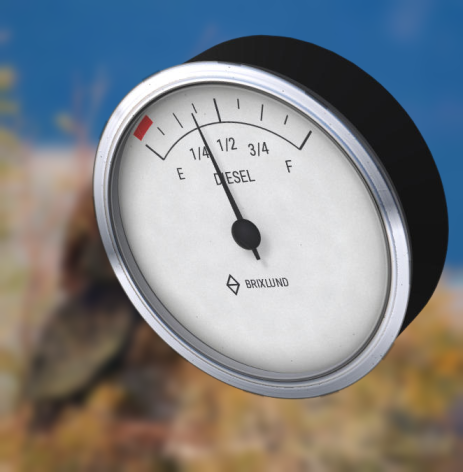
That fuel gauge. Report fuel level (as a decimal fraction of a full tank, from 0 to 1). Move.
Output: 0.375
